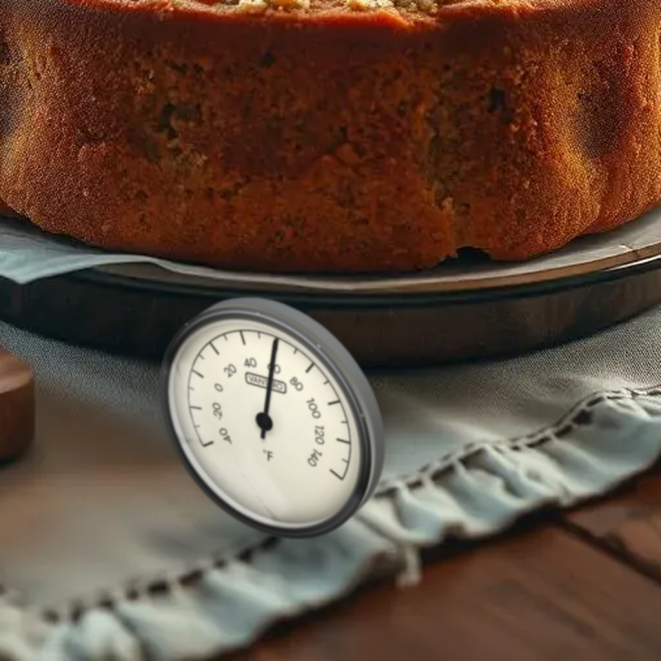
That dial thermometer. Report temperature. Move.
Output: 60 °F
